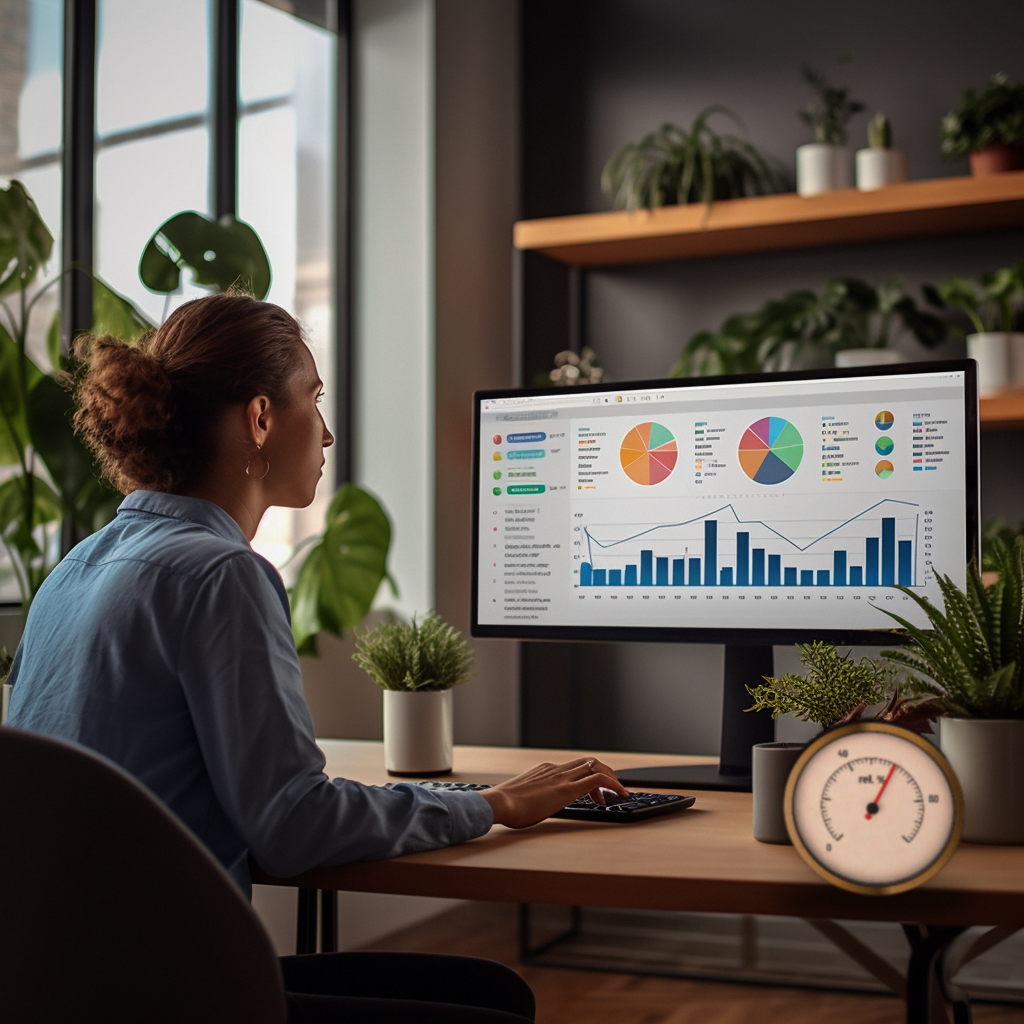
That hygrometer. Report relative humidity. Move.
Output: 60 %
